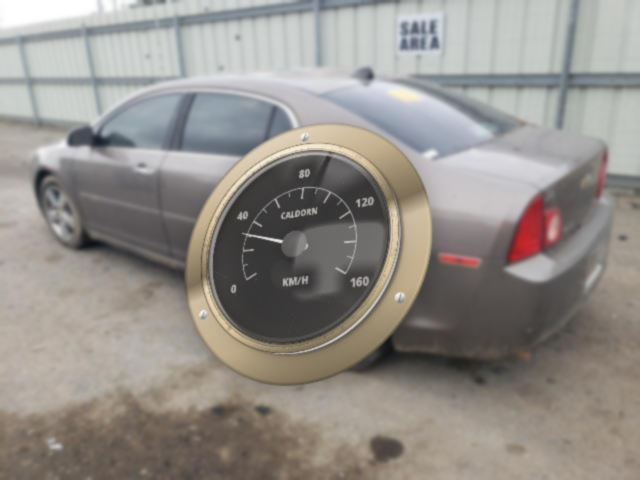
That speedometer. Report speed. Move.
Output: 30 km/h
